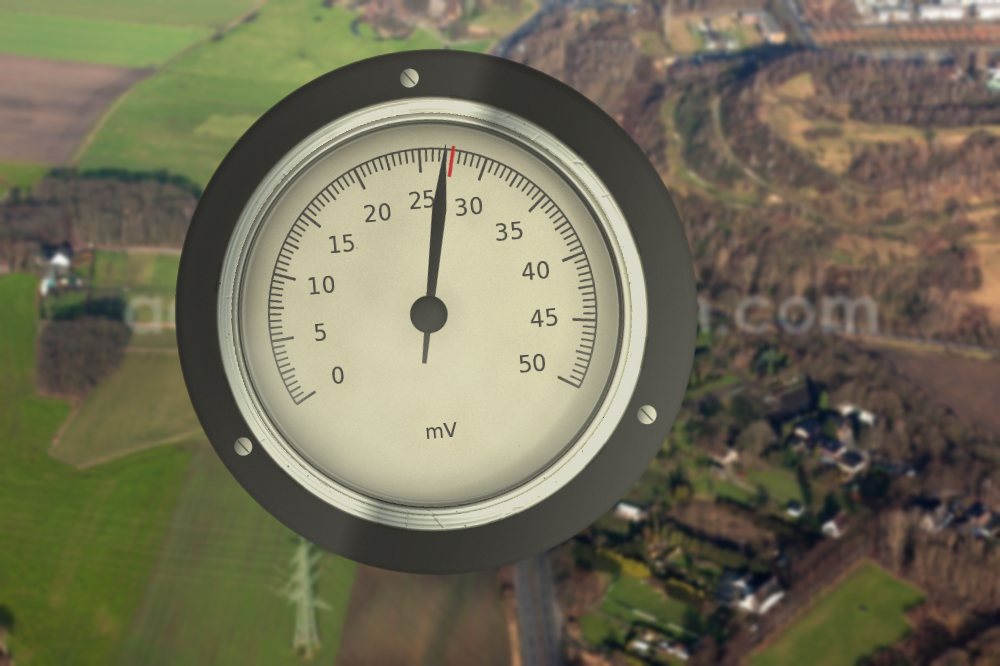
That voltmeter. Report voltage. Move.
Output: 27 mV
